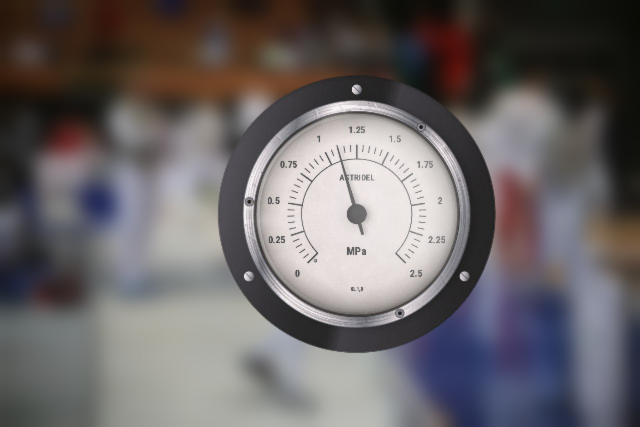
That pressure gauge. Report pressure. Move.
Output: 1.1 MPa
